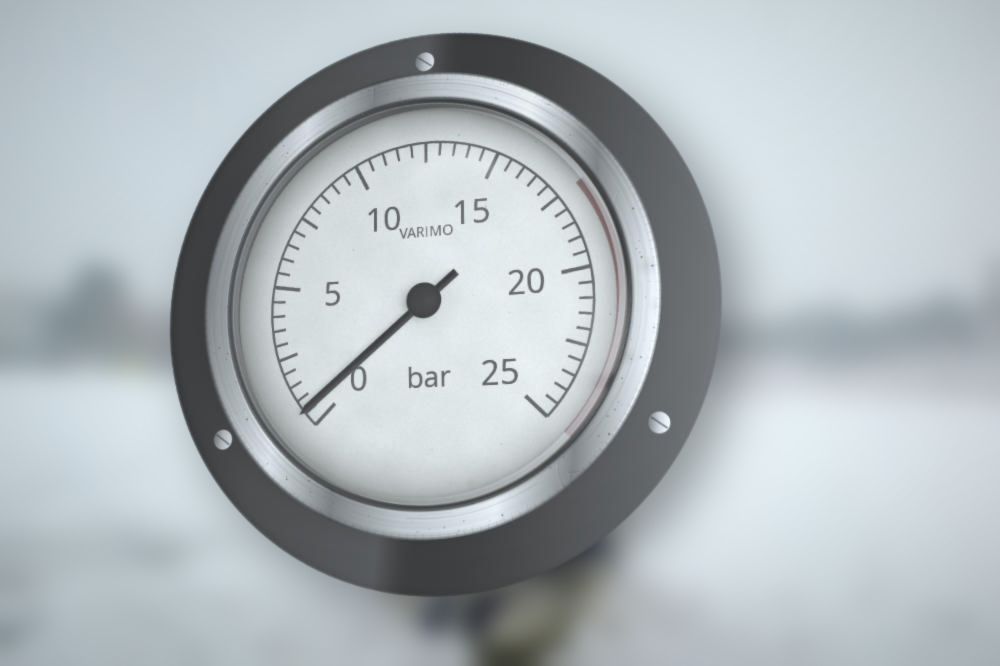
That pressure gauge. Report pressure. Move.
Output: 0.5 bar
